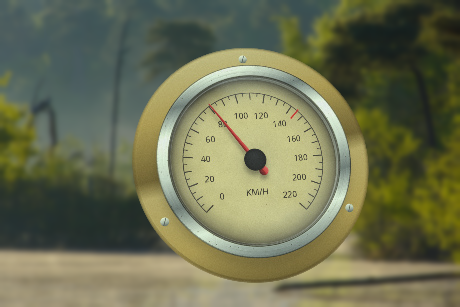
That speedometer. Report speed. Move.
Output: 80 km/h
